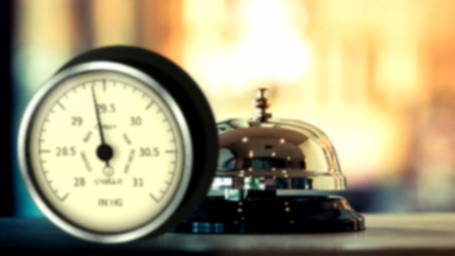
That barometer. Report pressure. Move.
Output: 29.4 inHg
